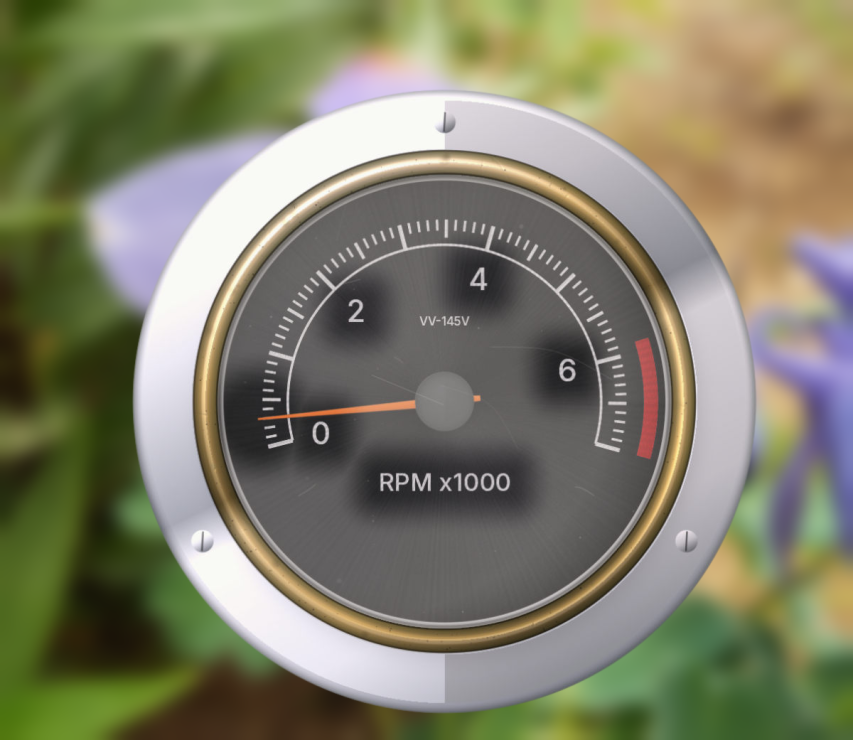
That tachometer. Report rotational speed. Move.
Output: 300 rpm
